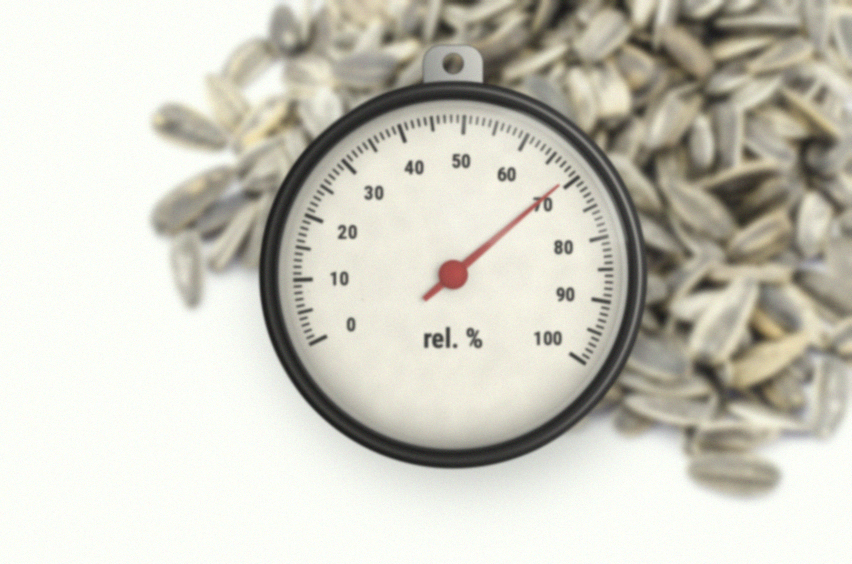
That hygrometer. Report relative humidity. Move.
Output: 69 %
